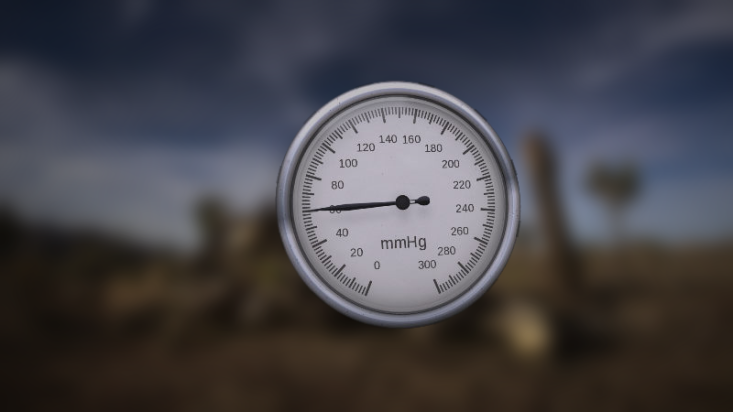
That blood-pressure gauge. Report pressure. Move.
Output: 60 mmHg
